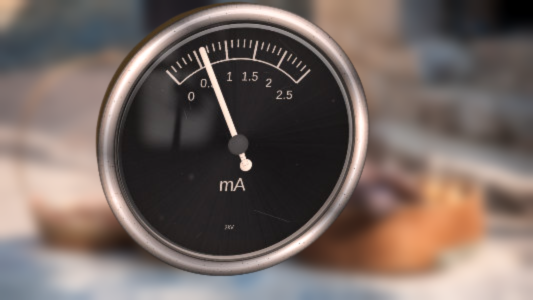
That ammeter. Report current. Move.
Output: 0.6 mA
